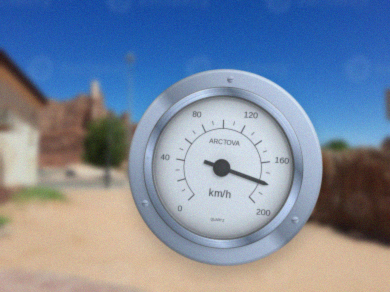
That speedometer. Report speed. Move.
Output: 180 km/h
